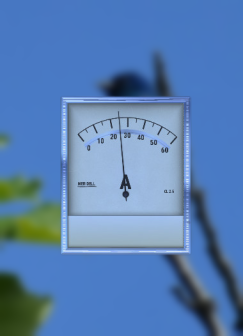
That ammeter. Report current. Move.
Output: 25 A
